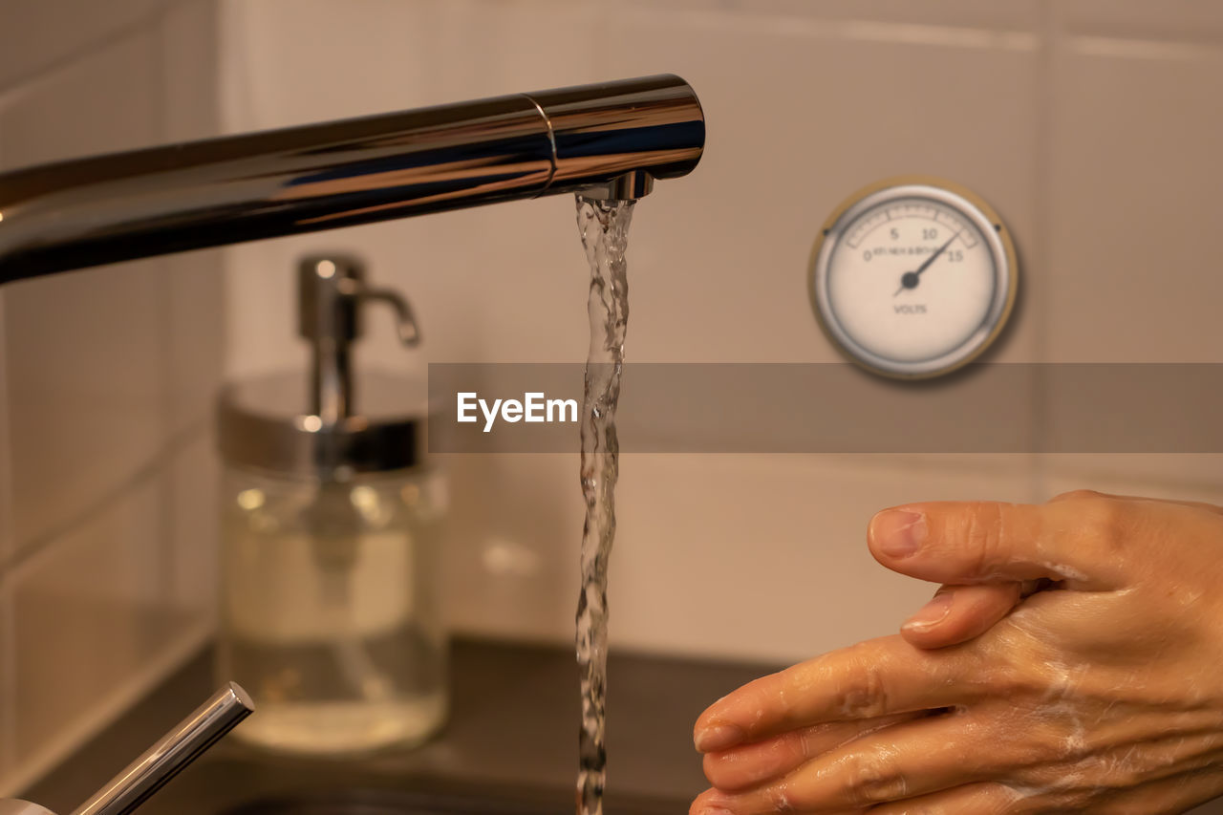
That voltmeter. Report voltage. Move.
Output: 13 V
